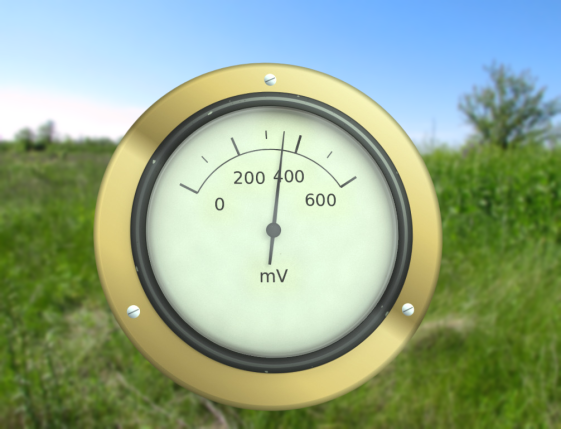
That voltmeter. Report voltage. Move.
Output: 350 mV
